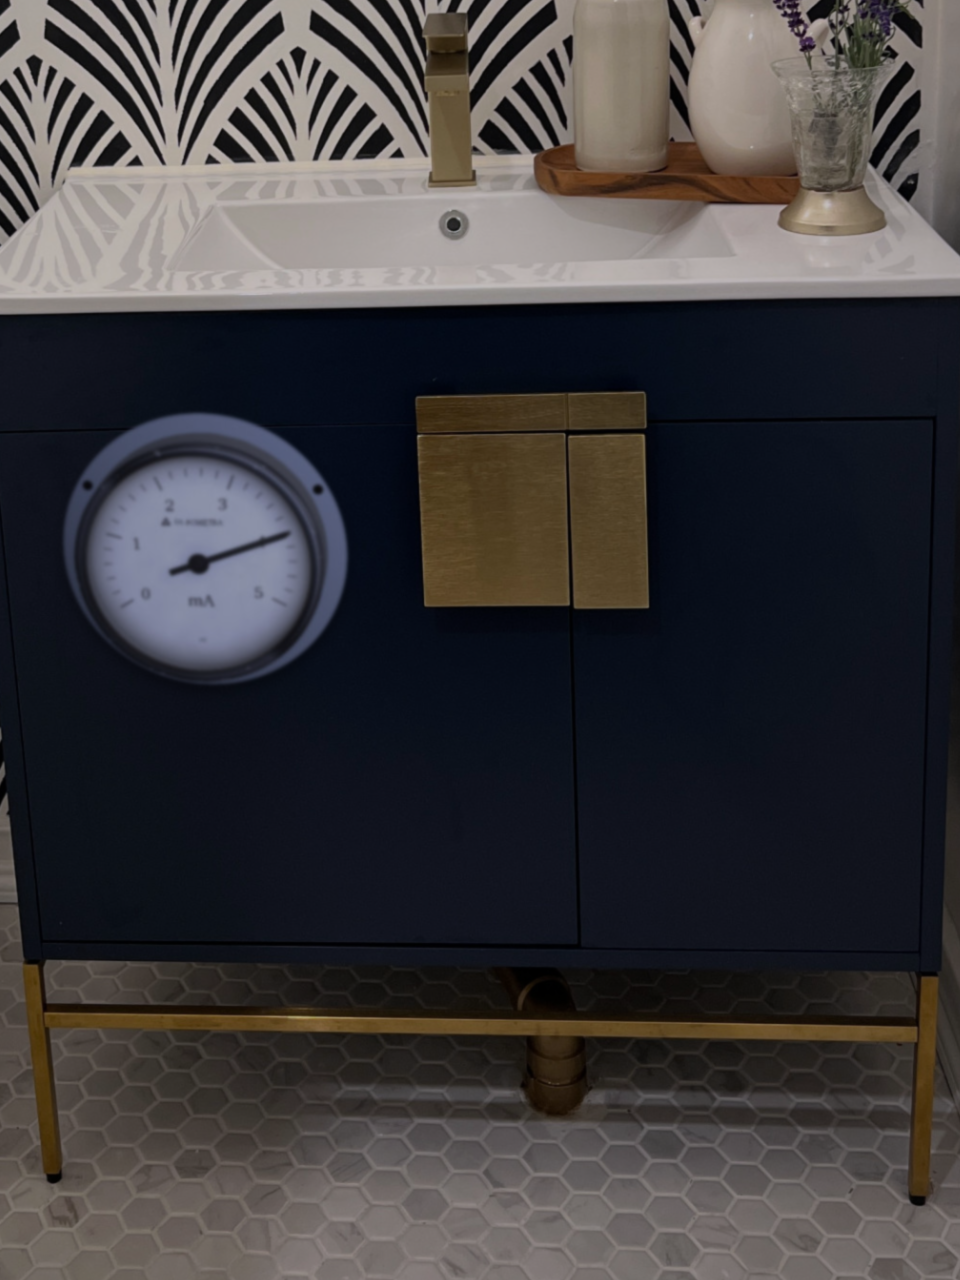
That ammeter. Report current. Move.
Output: 4 mA
